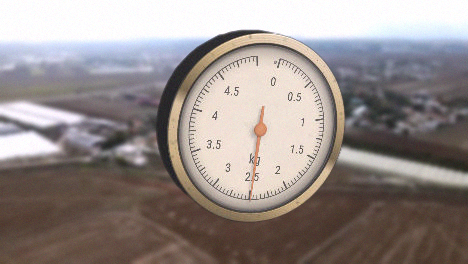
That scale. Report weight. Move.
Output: 2.5 kg
